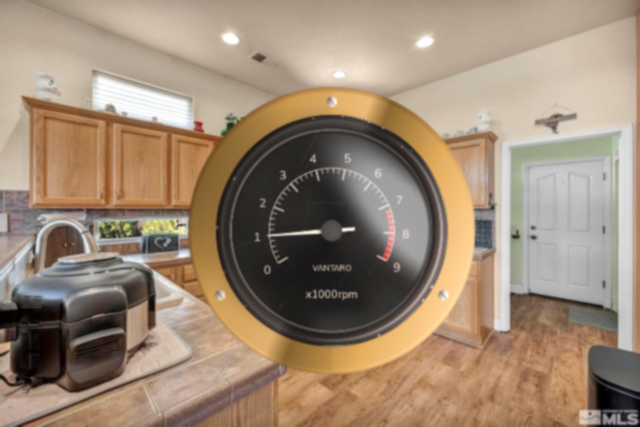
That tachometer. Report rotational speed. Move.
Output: 1000 rpm
